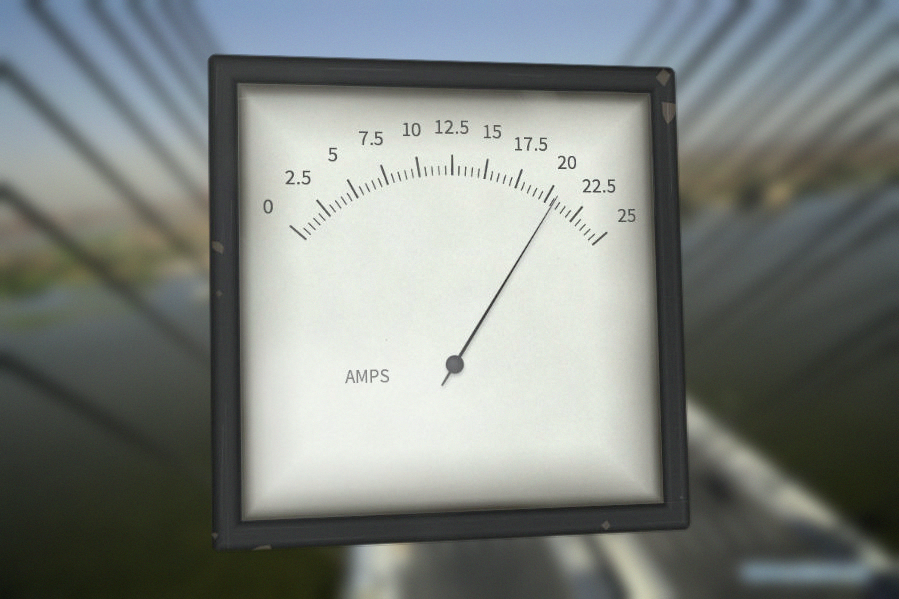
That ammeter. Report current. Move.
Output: 20.5 A
